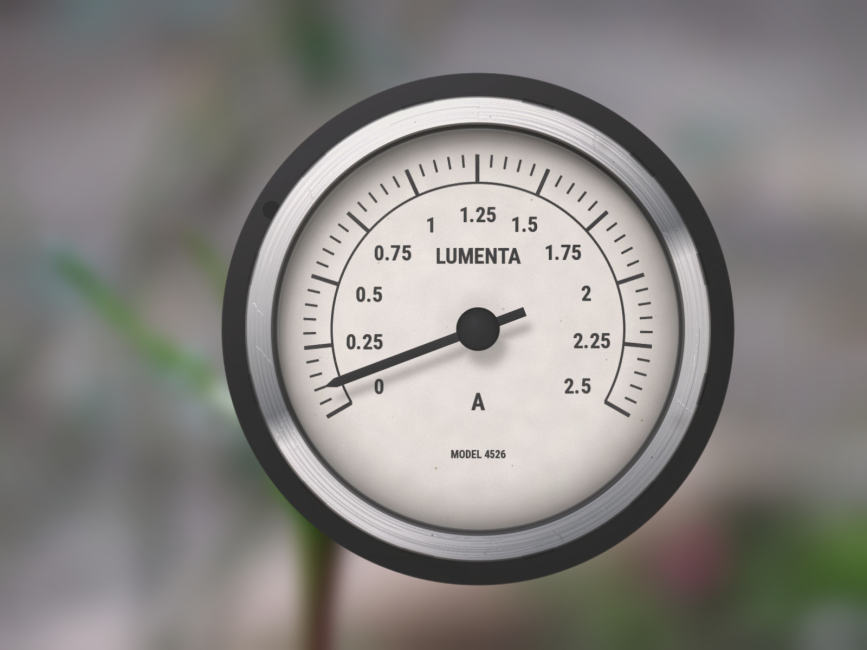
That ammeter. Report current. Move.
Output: 0.1 A
